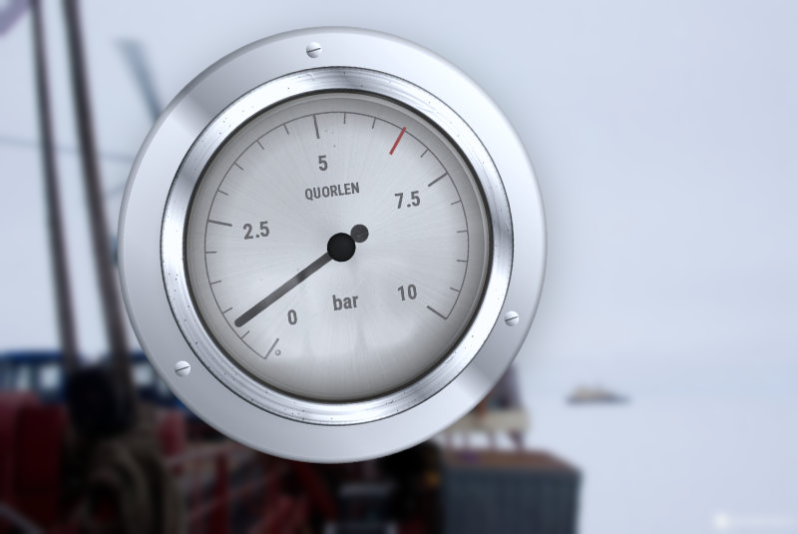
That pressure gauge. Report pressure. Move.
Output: 0.75 bar
